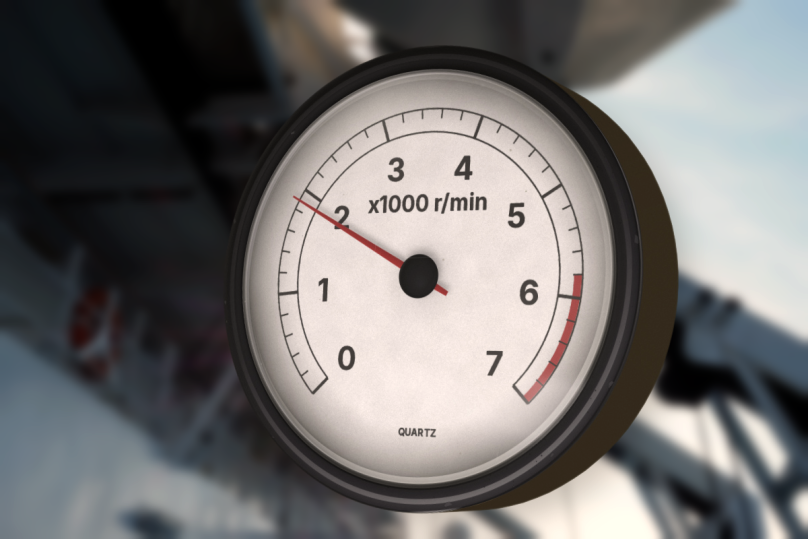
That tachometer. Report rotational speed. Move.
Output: 1900 rpm
